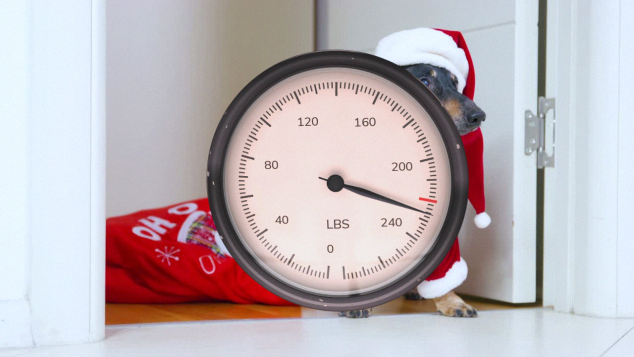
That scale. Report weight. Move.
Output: 226 lb
